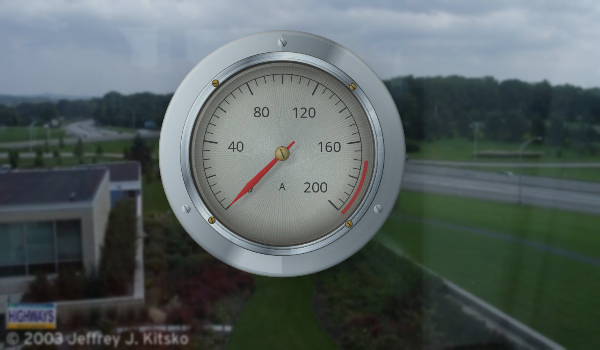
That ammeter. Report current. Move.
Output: 0 A
